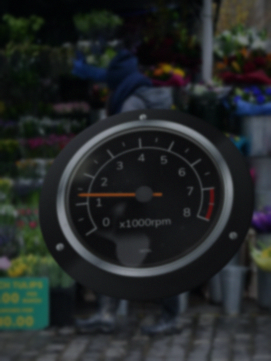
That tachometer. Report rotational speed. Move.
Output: 1250 rpm
